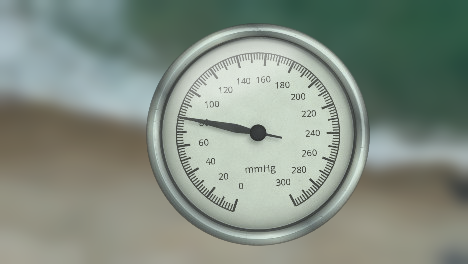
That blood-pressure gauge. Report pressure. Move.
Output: 80 mmHg
